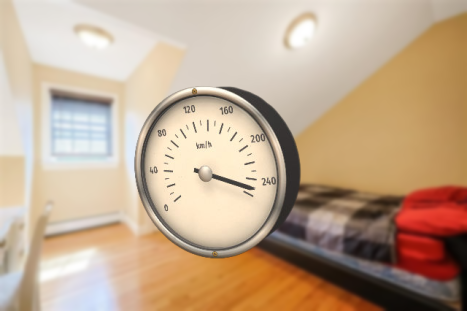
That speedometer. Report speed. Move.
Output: 250 km/h
